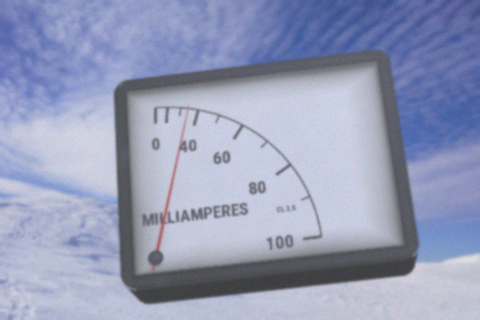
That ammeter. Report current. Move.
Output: 35 mA
